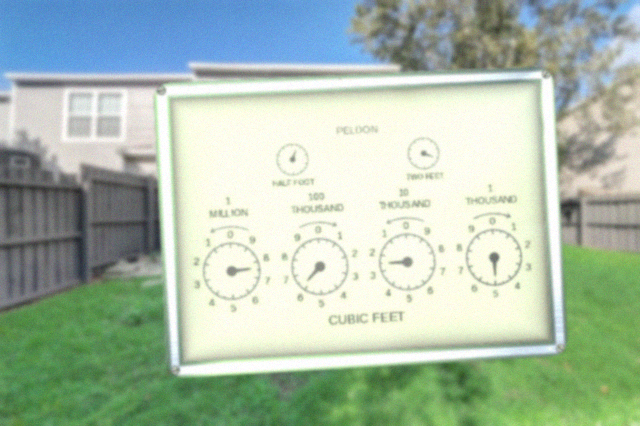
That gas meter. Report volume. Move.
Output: 762500 ft³
